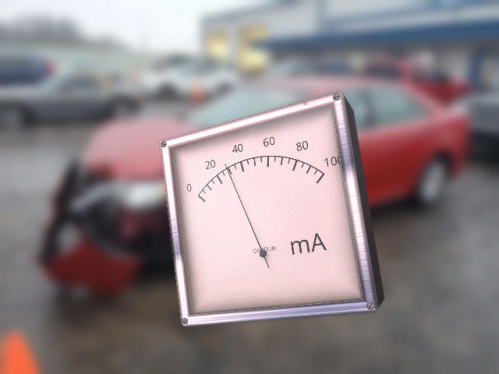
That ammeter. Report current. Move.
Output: 30 mA
